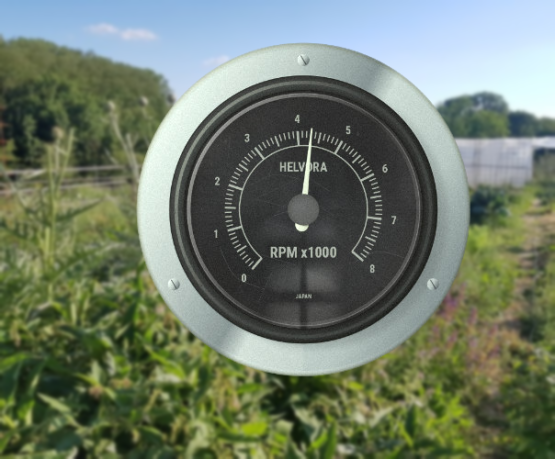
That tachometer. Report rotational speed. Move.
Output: 4300 rpm
